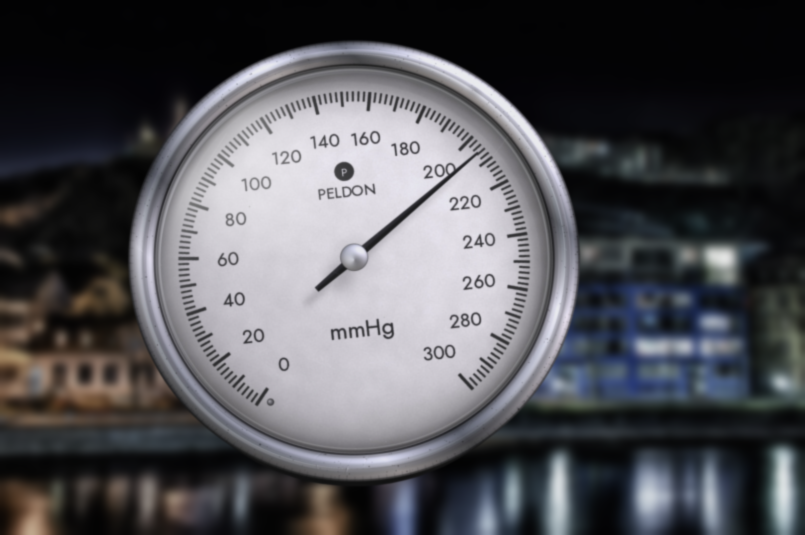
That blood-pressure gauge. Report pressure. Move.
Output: 206 mmHg
